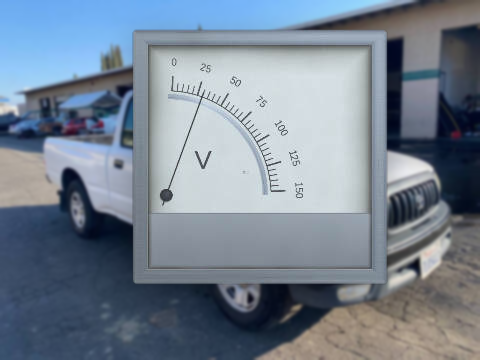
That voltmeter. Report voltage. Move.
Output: 30 V
